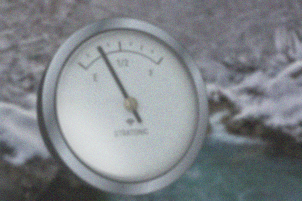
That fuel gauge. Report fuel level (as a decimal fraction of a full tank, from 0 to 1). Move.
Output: 0.25
